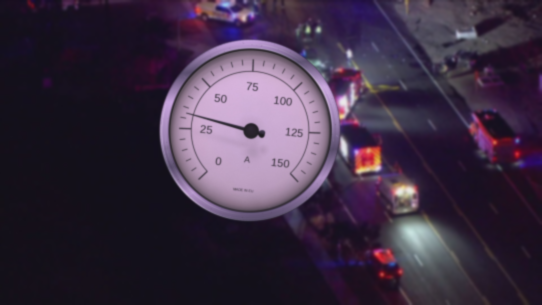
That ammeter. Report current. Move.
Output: 32.5 A
